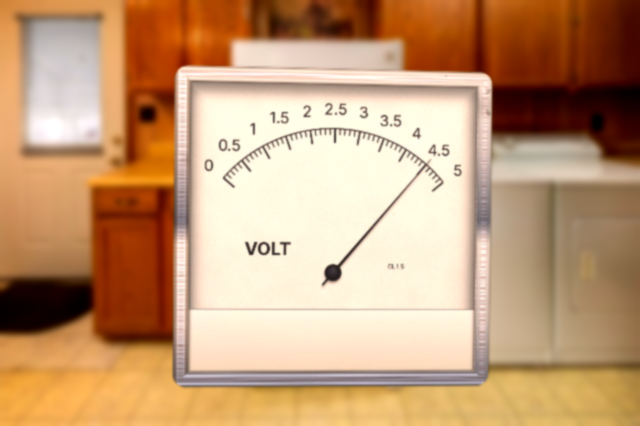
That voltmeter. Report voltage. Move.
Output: 4.5 V
